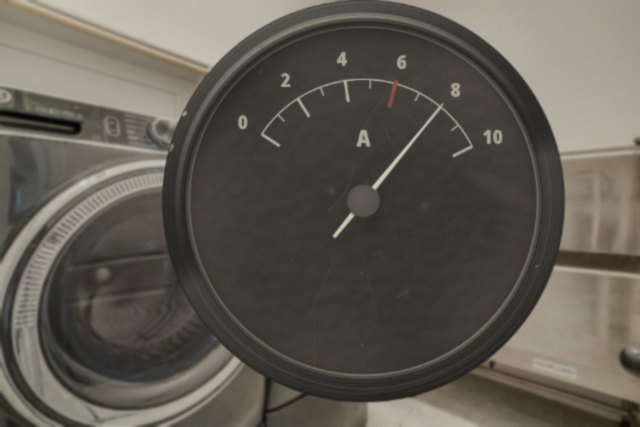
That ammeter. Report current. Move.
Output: 8 A
